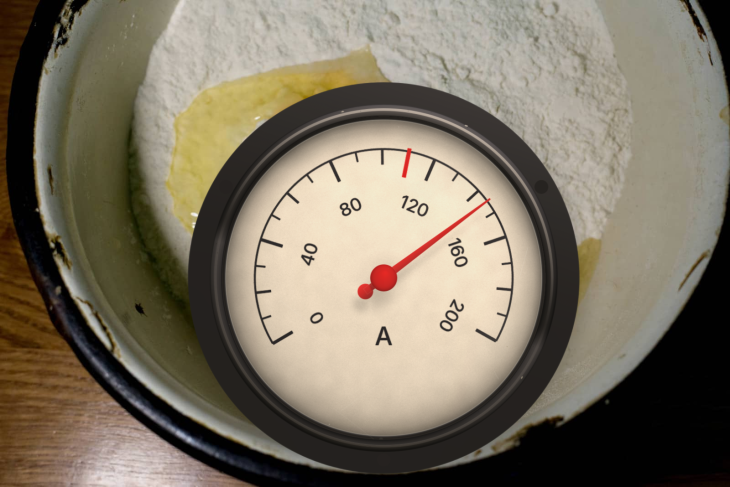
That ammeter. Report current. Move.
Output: 145 A
